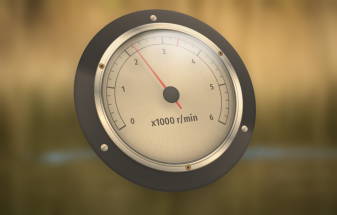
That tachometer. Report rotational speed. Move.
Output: 2200 rpm
